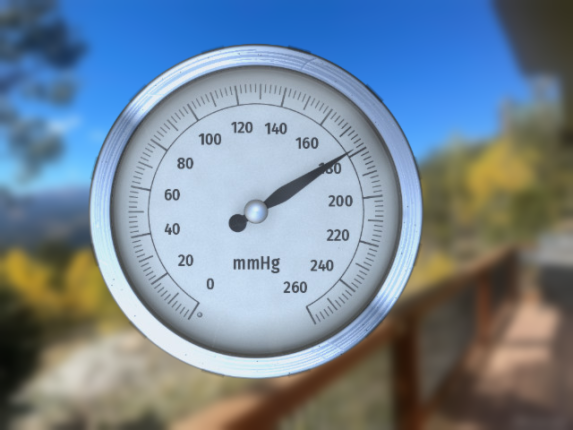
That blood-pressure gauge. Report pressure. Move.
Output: 178 mmHg
